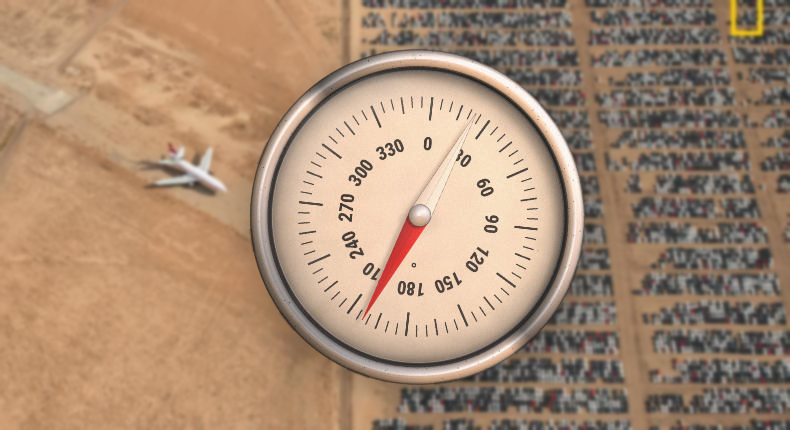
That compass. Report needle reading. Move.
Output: 202.5 °
